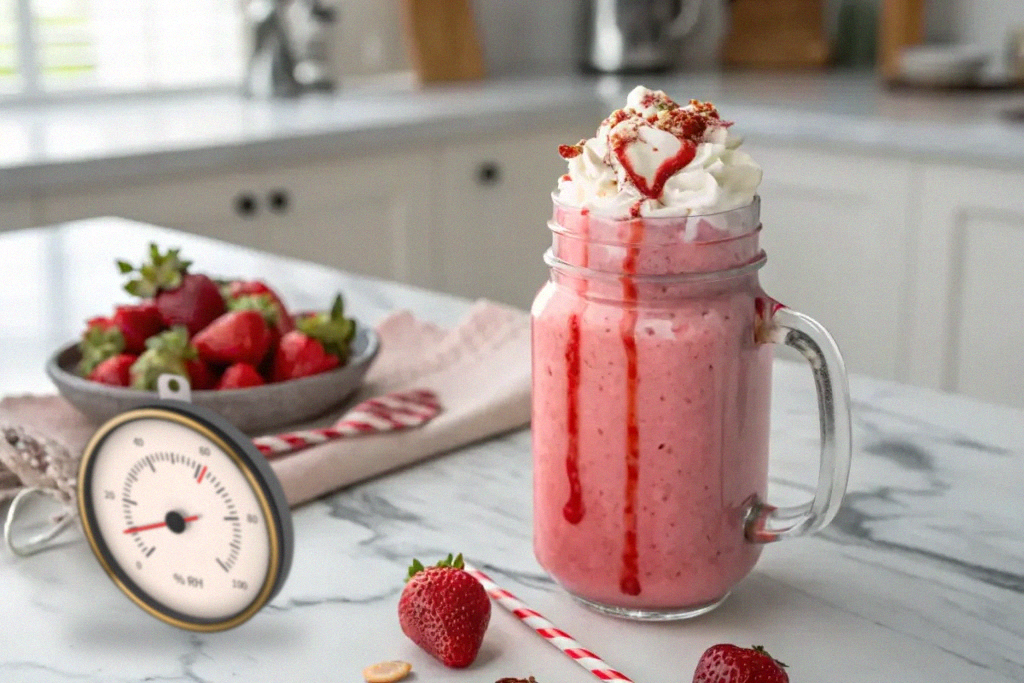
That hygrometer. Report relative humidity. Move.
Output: 10 %
